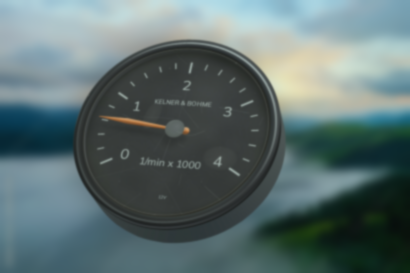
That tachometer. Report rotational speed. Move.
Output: 600 rpm
